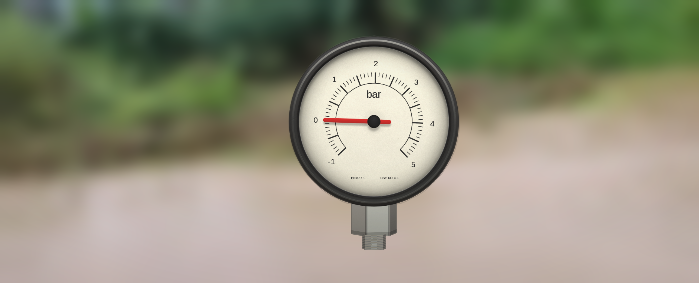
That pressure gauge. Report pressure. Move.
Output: 0 bar
